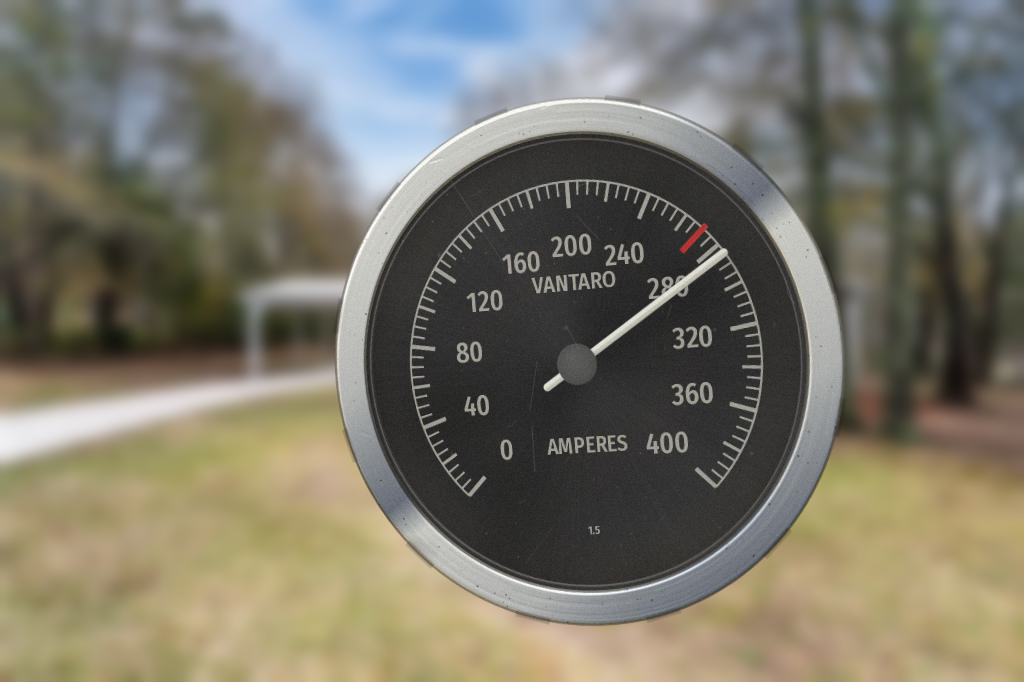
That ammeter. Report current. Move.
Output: 285 A
